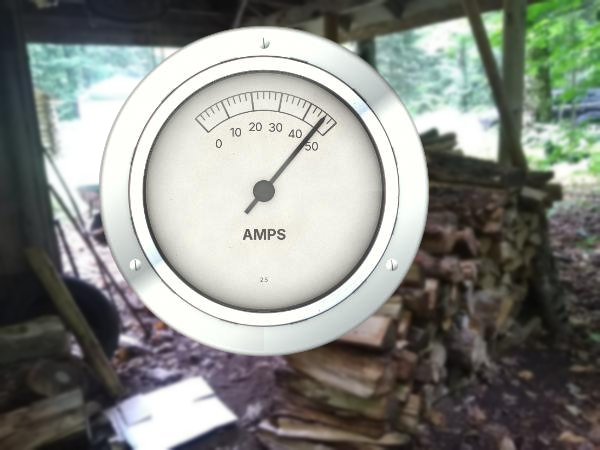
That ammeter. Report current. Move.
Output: 46 A
